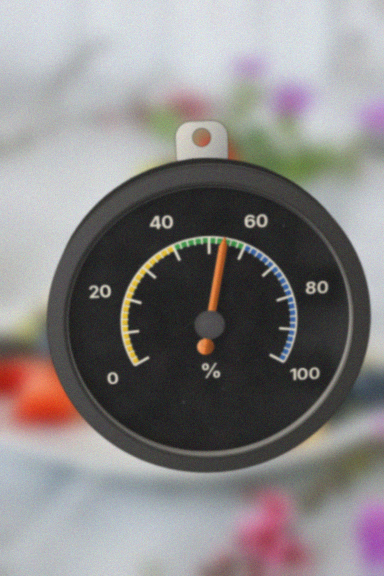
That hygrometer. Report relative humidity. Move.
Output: 54 %
